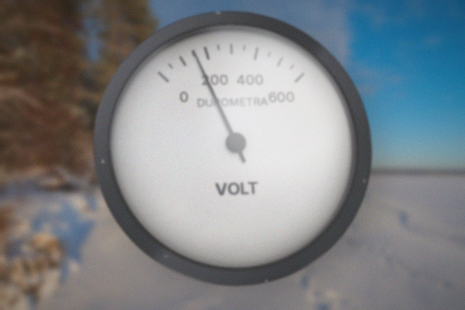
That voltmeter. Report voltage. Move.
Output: 150 V
